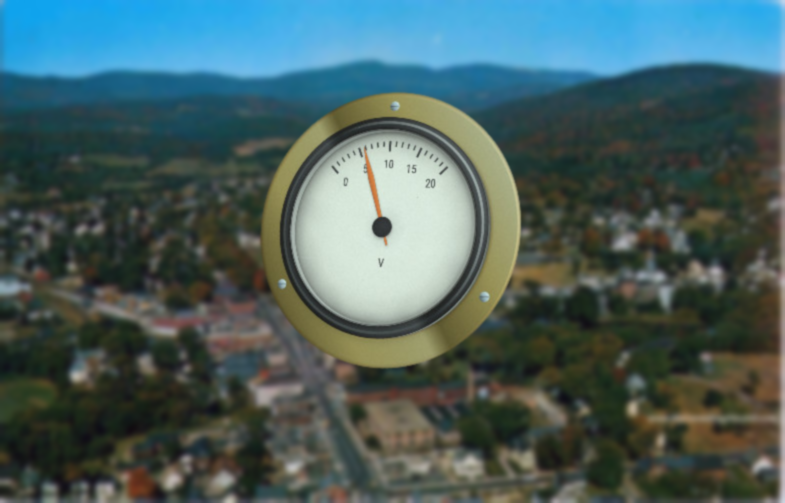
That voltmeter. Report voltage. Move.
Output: 6 V
